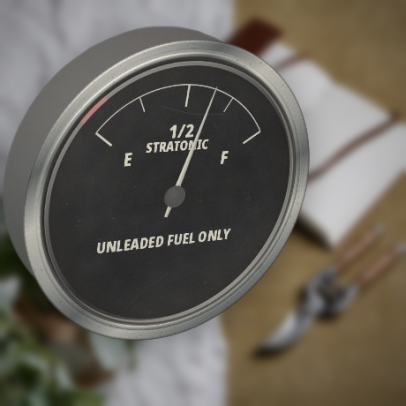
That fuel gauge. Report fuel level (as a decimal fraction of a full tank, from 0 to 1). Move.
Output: 0.625
